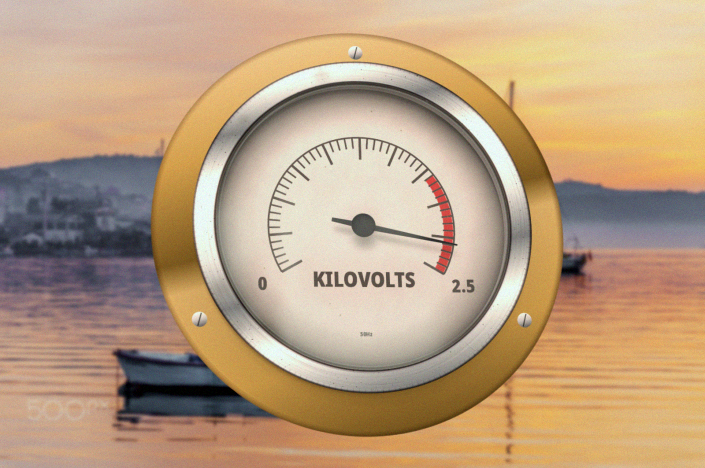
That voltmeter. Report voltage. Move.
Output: 2.3 kV
